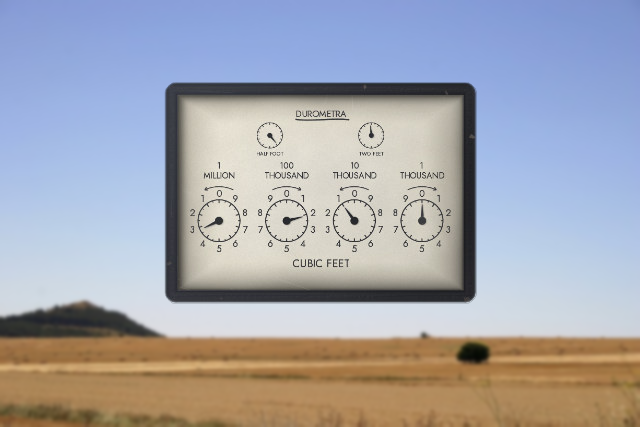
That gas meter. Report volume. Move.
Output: 321000 ft³
